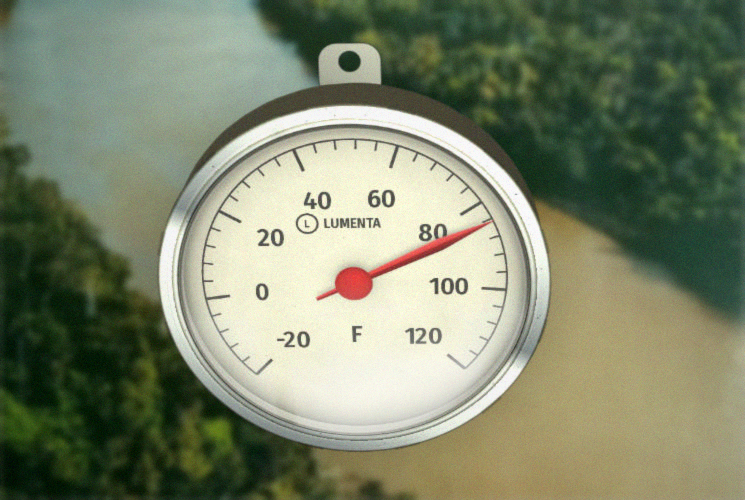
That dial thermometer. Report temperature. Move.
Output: 84 °F
